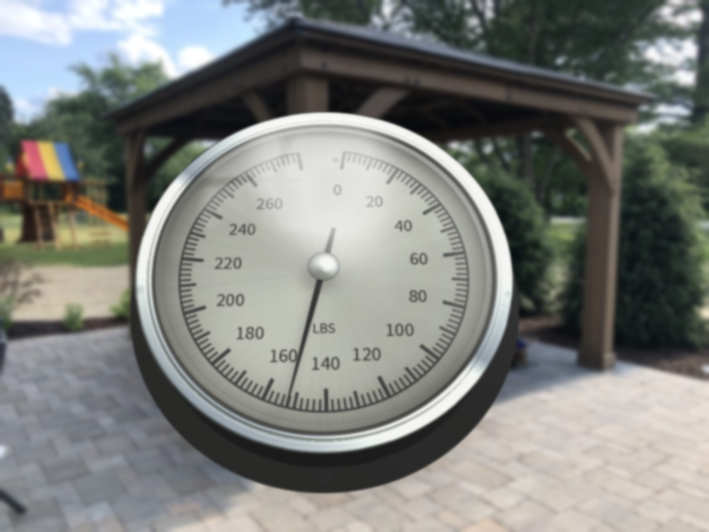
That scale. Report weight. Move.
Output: 152 lb
